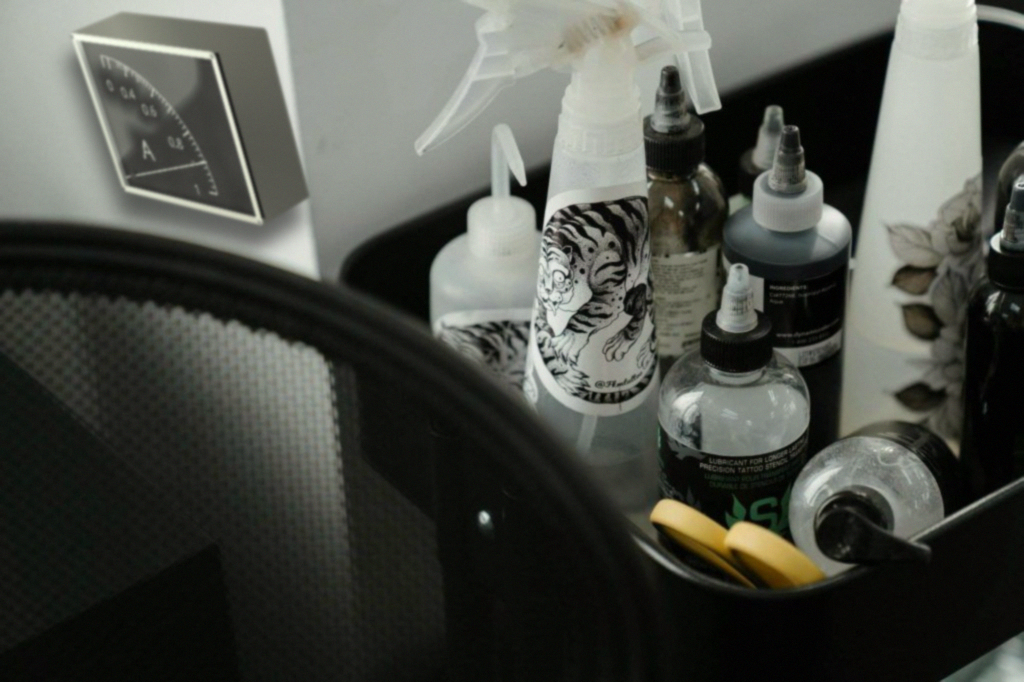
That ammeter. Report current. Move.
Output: 0.9 A
